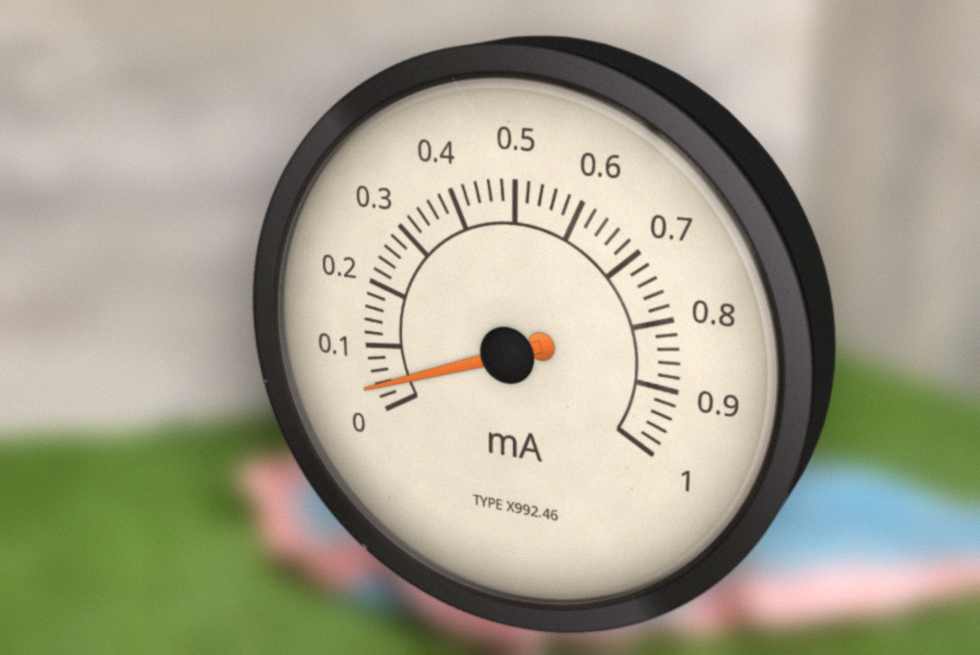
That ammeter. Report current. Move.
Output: 0.04 mA
